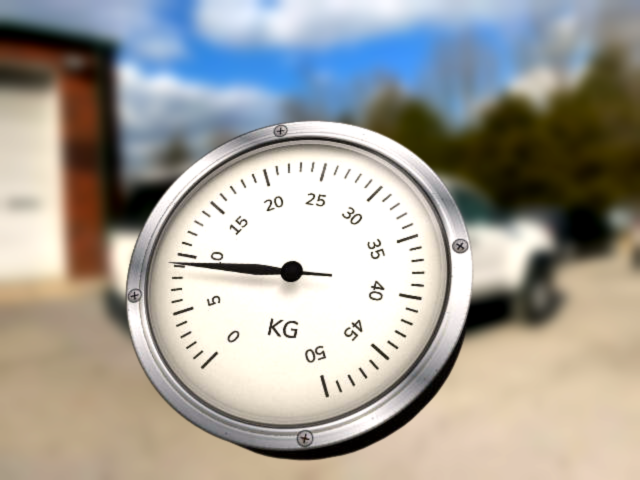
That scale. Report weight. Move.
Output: 9 kg
